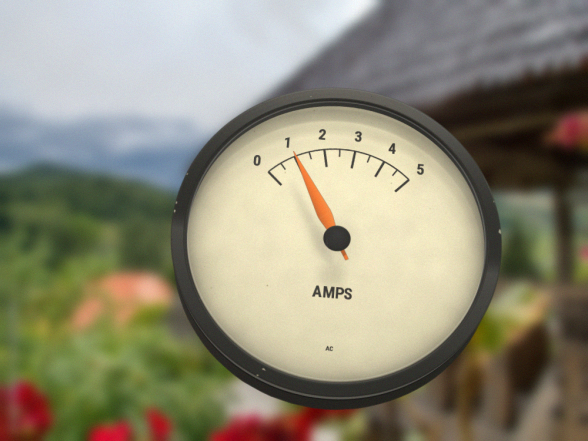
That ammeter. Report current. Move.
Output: 1 A
